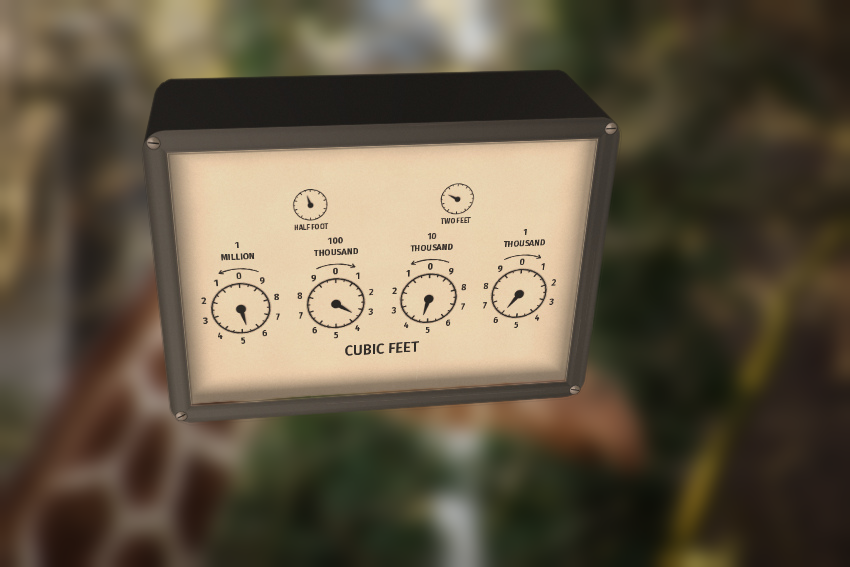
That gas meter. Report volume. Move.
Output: 534600 ft³
